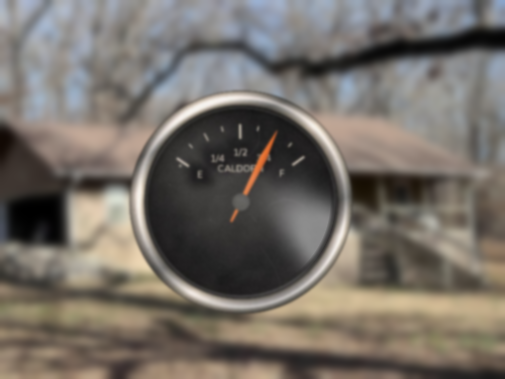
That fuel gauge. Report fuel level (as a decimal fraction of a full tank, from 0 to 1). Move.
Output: 0.75
